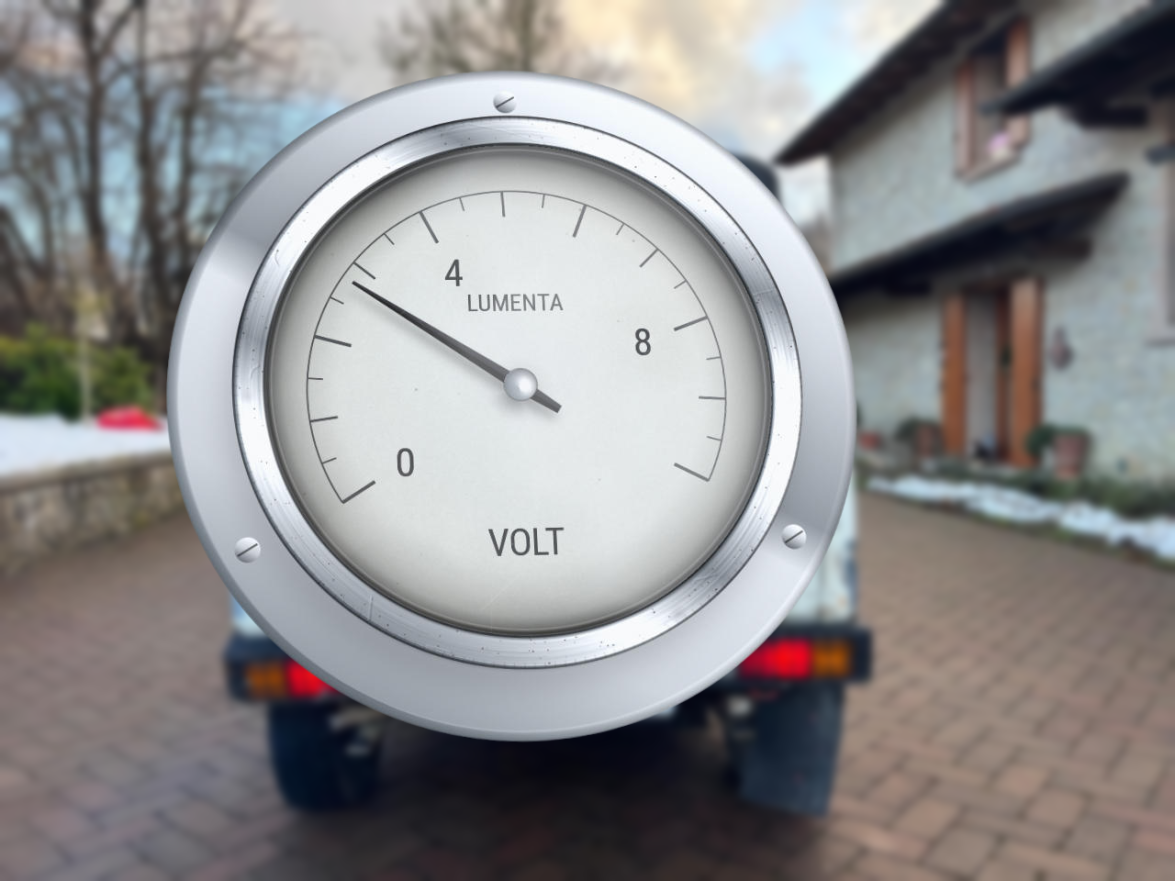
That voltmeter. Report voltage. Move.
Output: 2.75 V
